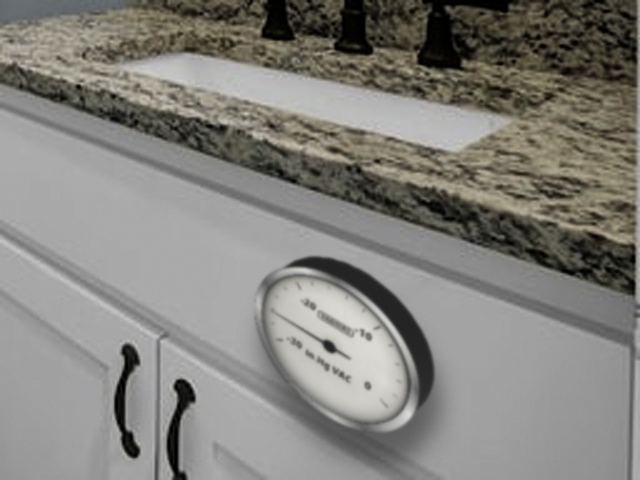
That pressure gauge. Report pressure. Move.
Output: -26 inHg
